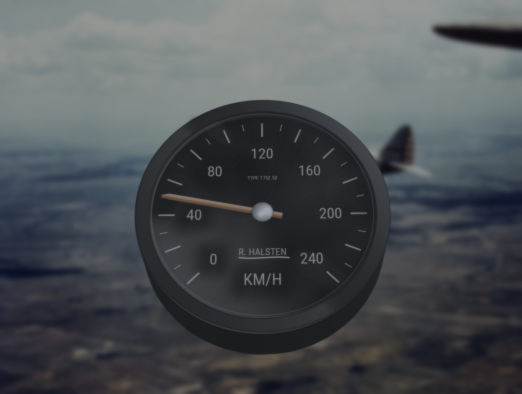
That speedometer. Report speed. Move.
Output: 50 km/h
